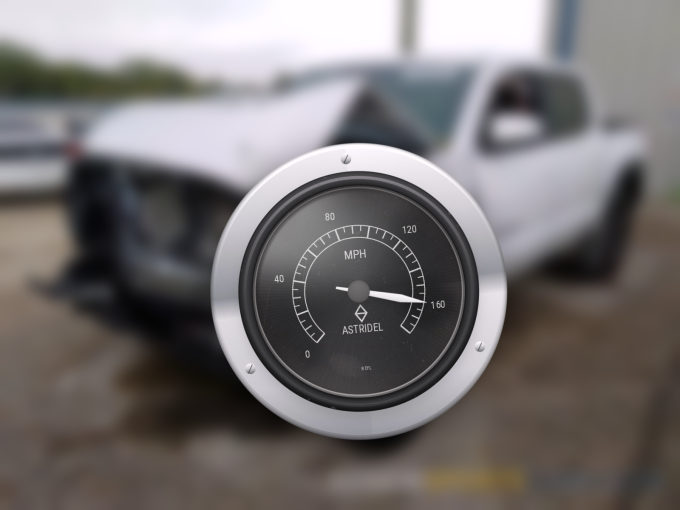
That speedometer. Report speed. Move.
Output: 160 mph
